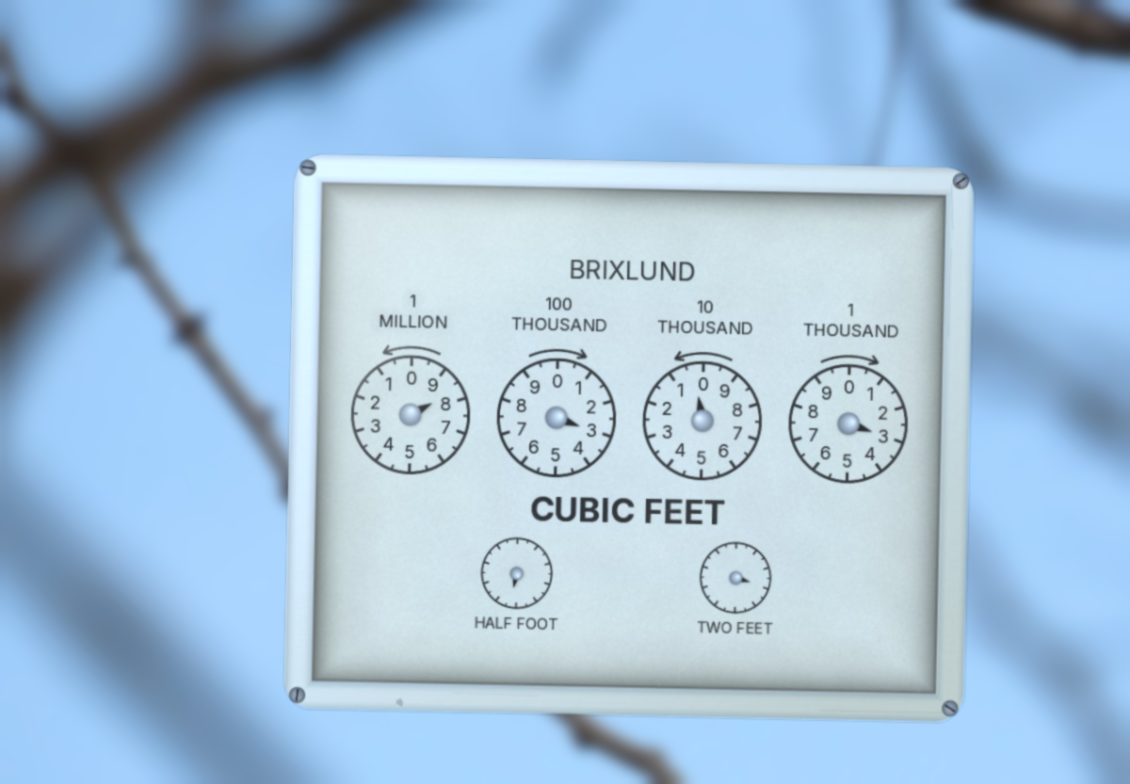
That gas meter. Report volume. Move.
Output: 830300 ft³
